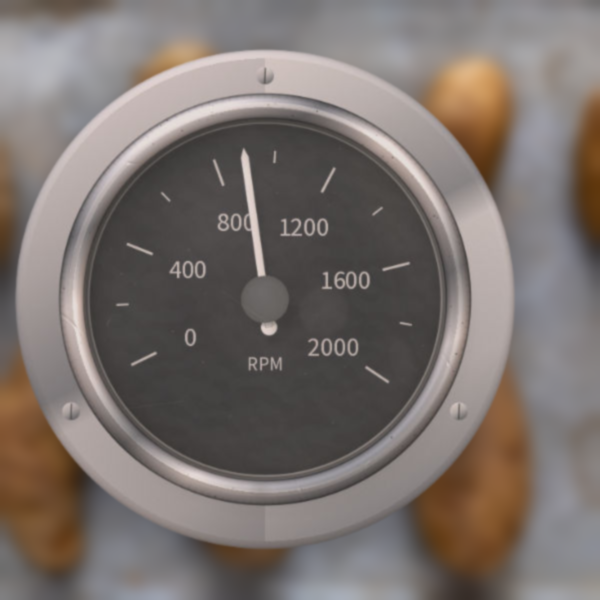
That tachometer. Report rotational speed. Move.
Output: 900 rpm
